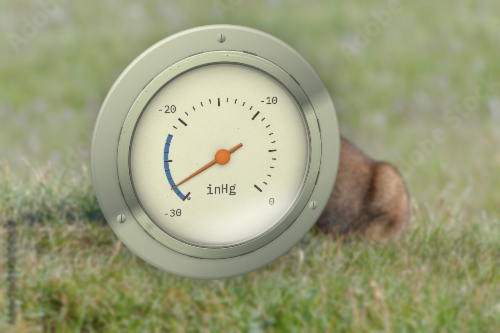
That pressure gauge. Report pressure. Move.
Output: -28 inHg
